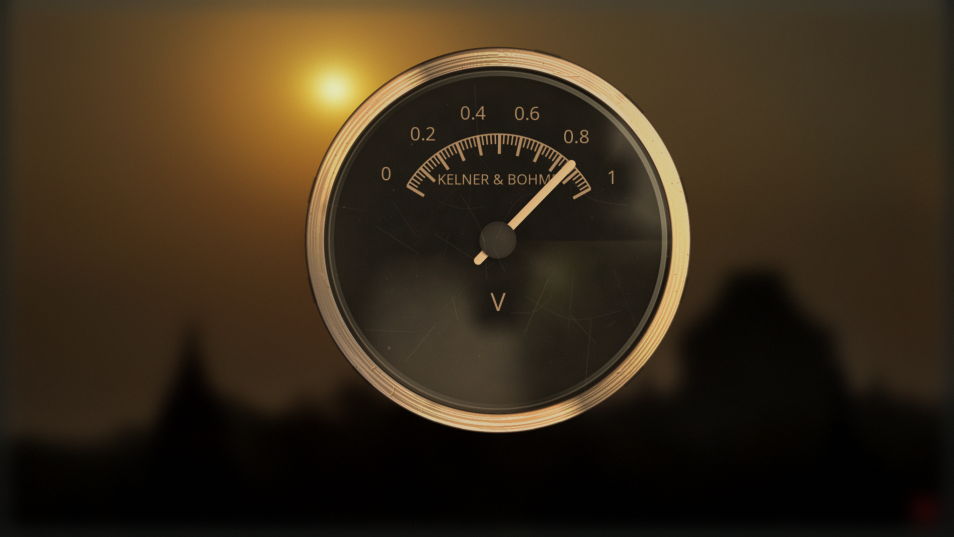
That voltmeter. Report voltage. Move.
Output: 0.86 V
